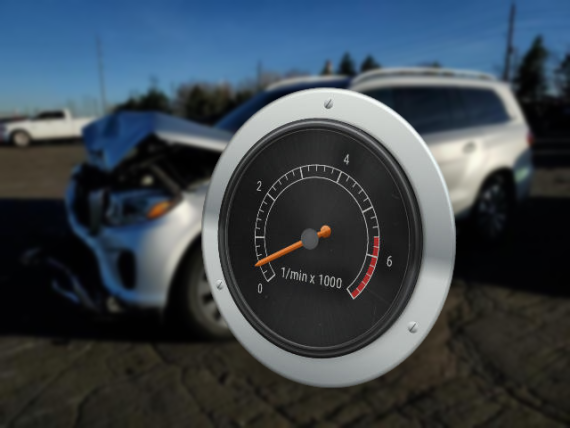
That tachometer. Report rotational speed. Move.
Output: 400 rpm
